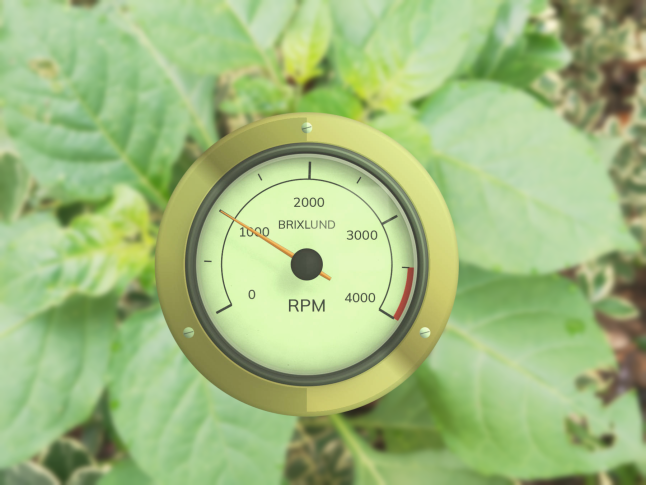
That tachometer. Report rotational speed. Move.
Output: 1000 rpm
